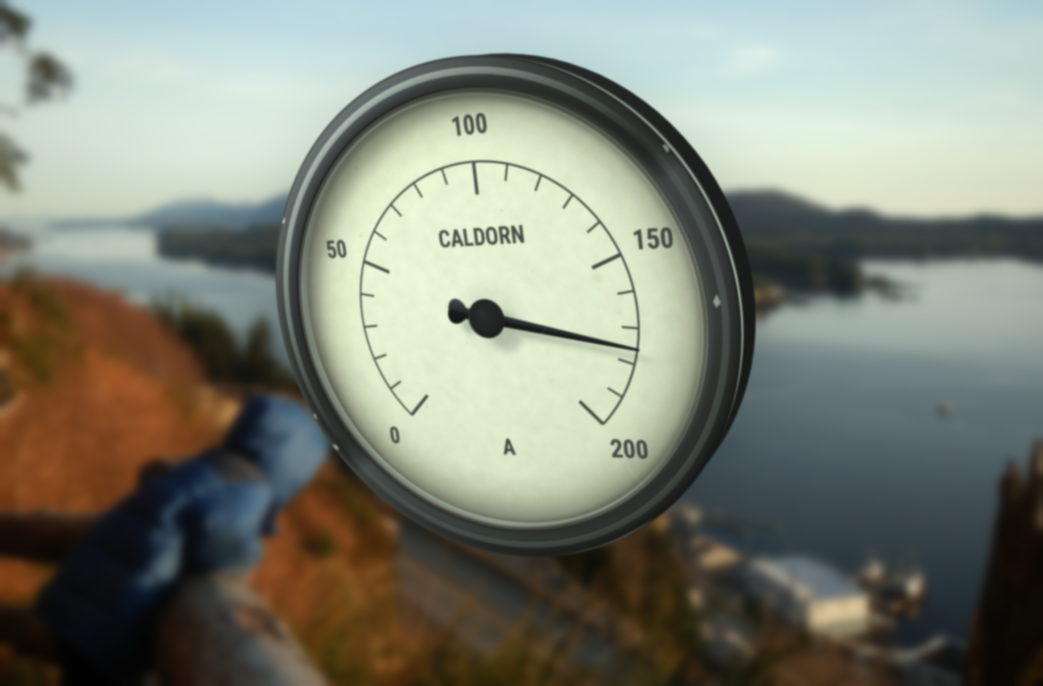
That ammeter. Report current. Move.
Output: 175 A
